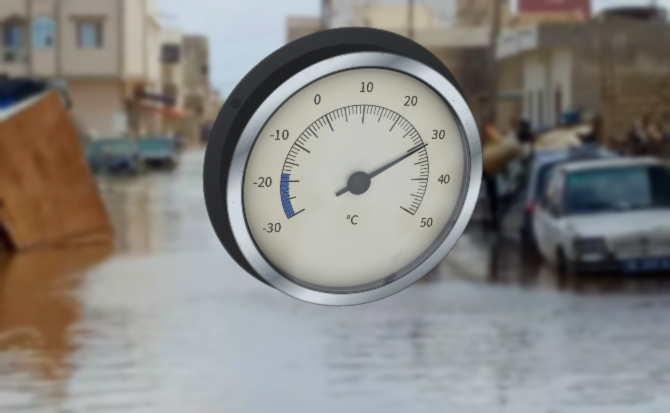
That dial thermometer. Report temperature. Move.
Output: 30 °C
